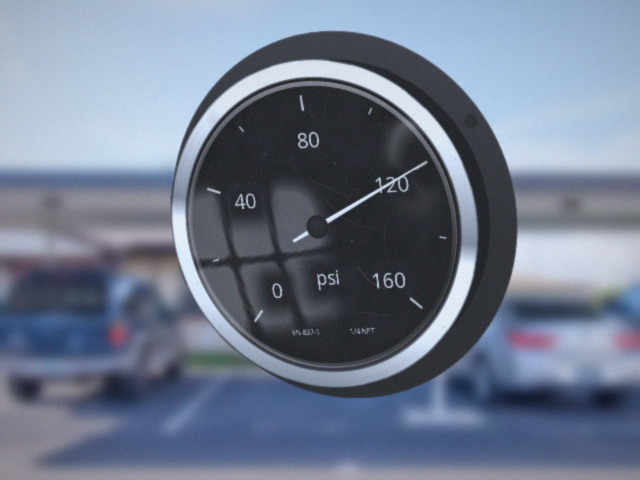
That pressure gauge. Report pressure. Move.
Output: 120 psi
